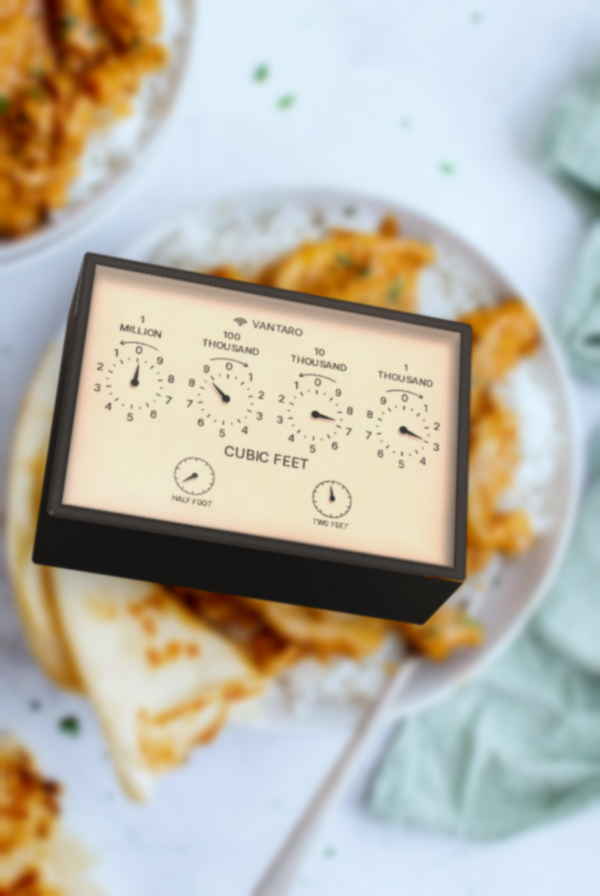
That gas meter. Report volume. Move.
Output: 987300 ft³
